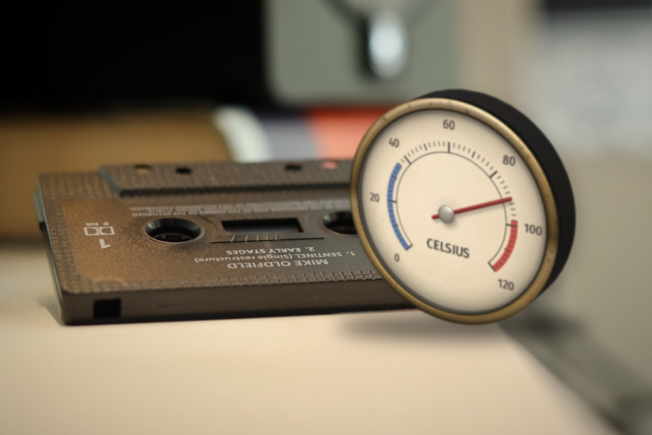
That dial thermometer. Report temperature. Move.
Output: 90 °C
